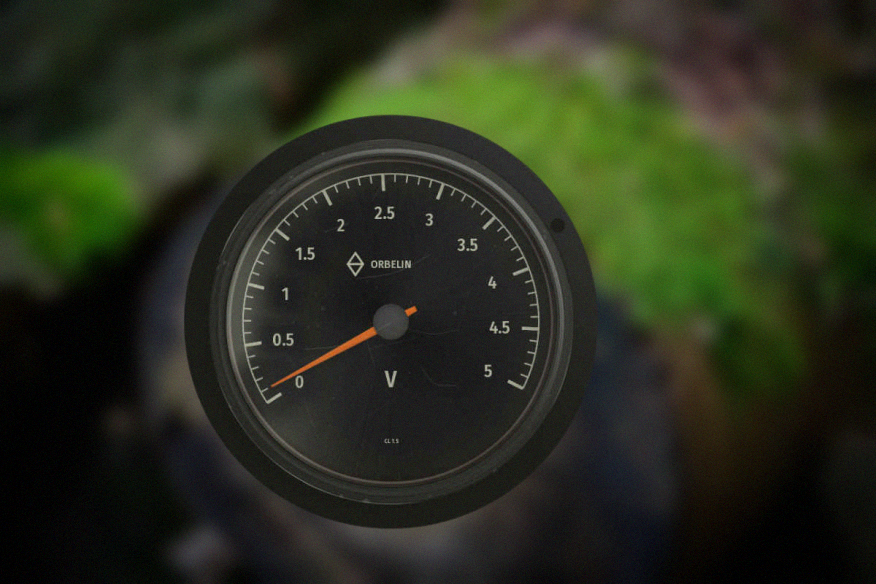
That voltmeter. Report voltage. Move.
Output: 0.1 V
